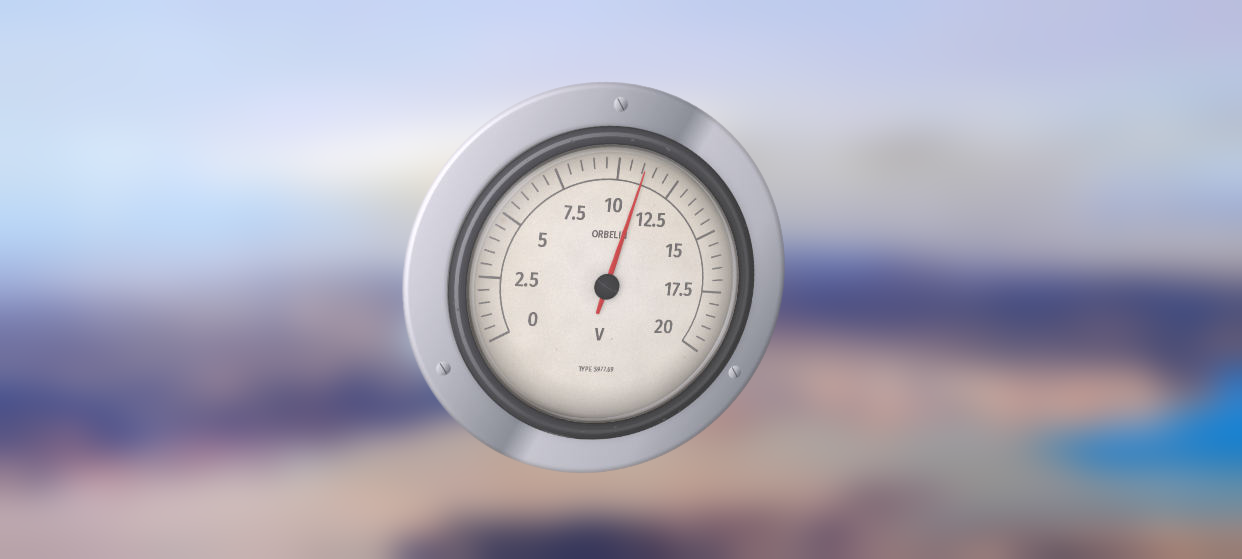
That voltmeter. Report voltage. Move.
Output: 11 V
